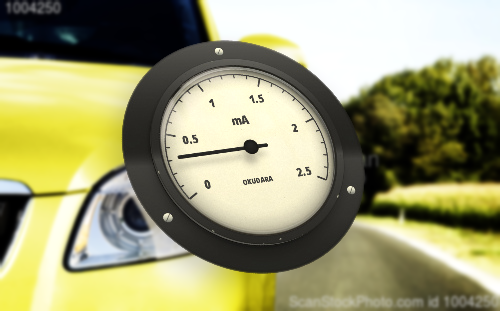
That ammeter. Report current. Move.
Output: 0.3 mA
